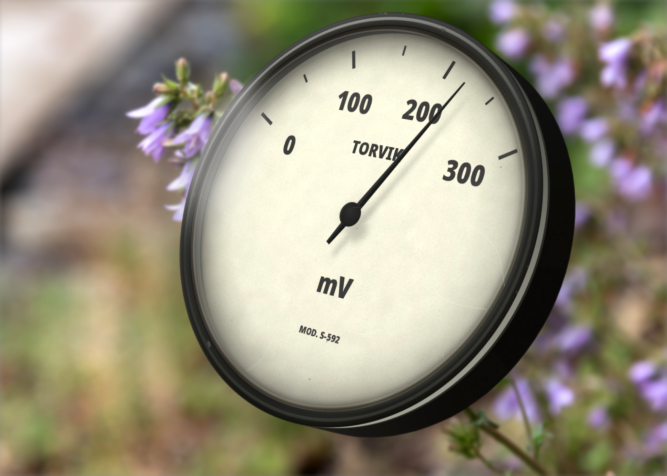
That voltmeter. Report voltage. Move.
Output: 225 mV
